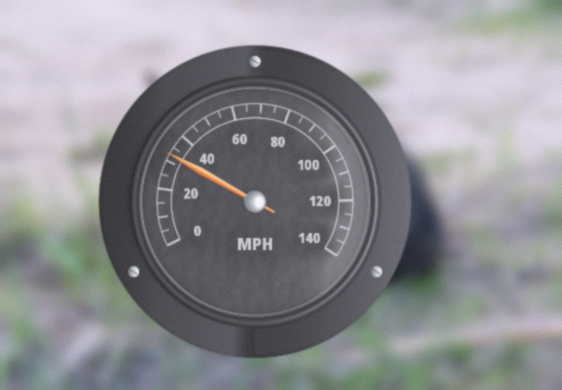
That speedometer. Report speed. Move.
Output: 32.5 mph
